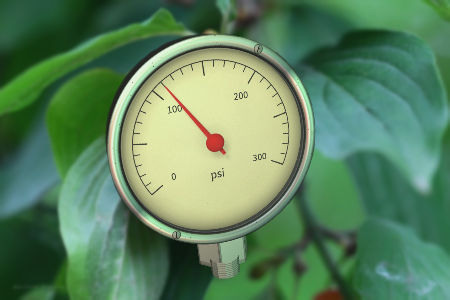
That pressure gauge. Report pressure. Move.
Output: 110 psi
